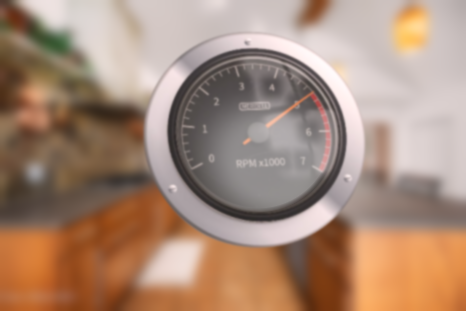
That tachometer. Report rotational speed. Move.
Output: 5000 rpm
